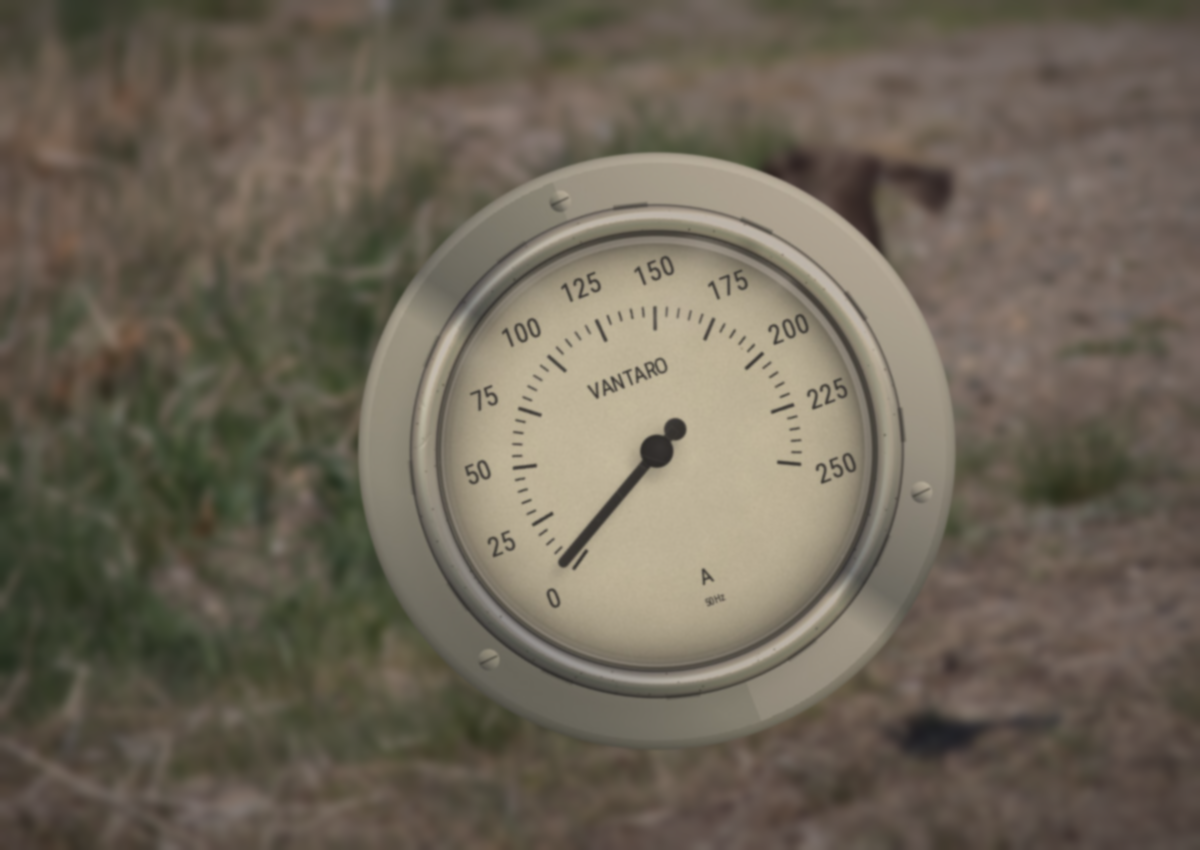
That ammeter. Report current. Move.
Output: 5 A
